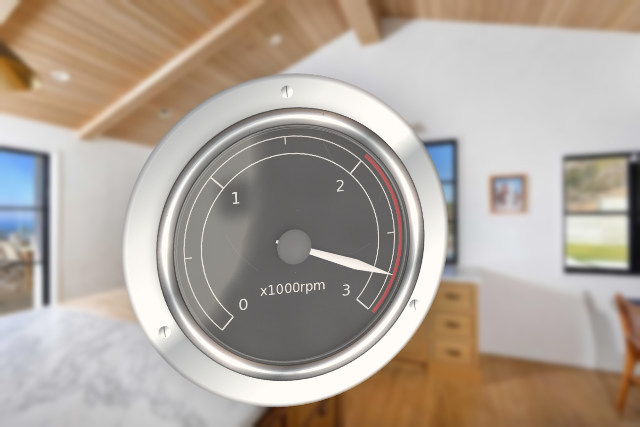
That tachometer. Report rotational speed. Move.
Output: 2750 rpm
